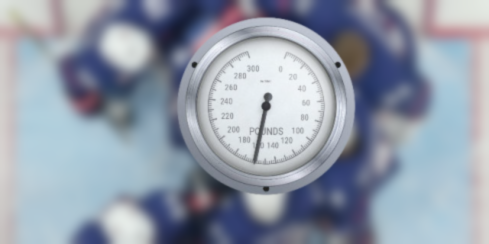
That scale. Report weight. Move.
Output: 160 lb
